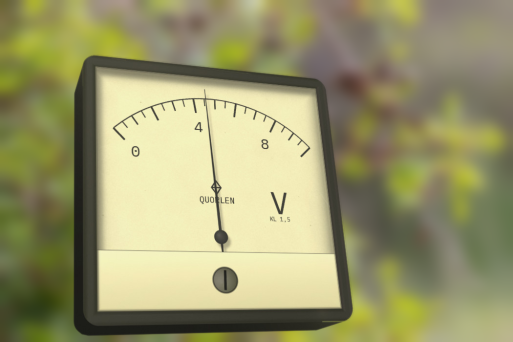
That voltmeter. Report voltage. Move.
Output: 4.5 V
